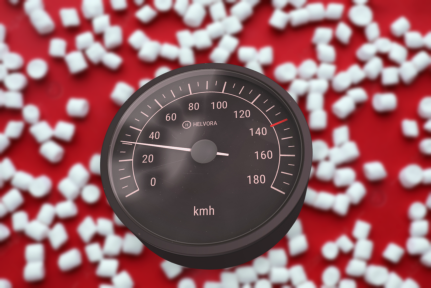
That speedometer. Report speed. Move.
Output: 30 km/h
